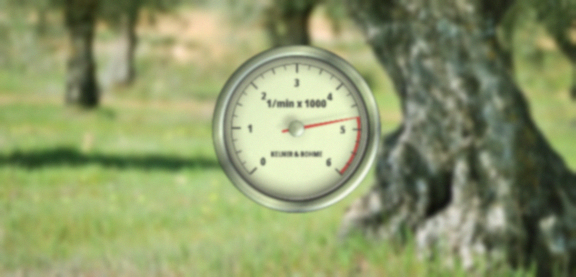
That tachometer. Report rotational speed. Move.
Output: 4750 rpm
